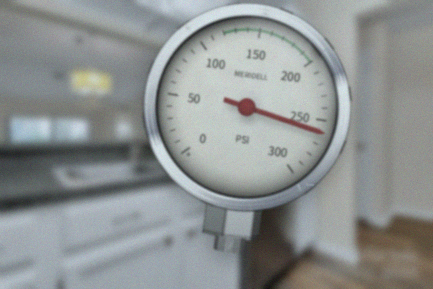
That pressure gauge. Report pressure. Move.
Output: 260 psi
